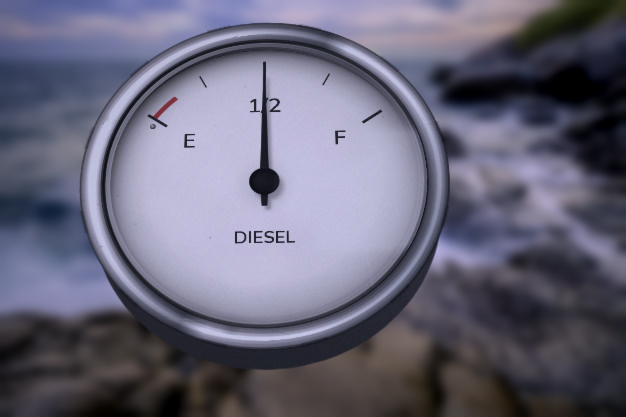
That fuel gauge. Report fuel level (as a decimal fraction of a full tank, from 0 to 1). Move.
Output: 0.5
